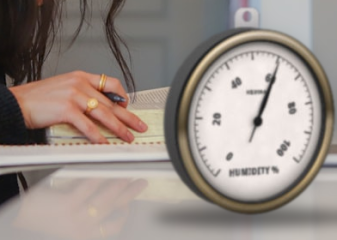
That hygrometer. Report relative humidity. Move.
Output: 60 %
